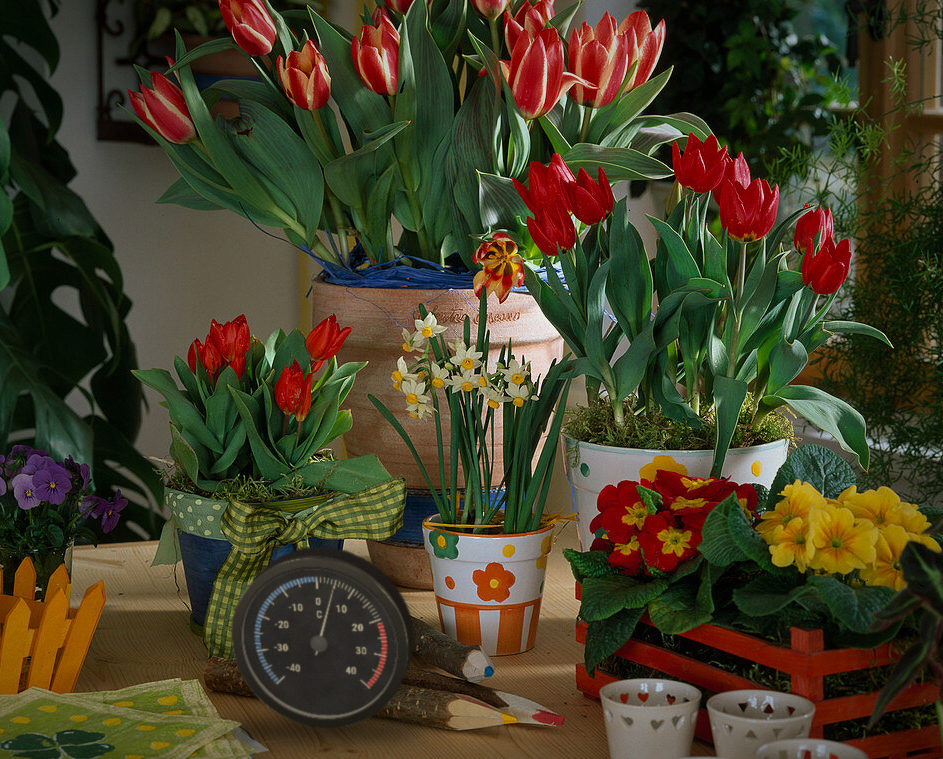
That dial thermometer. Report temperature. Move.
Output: 5 °C
